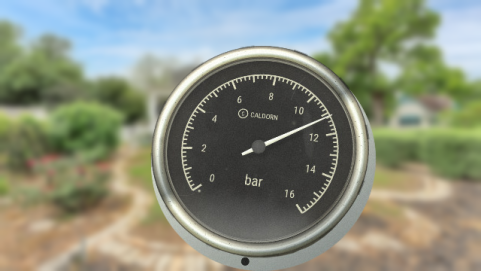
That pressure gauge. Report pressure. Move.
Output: 11.2 bar
